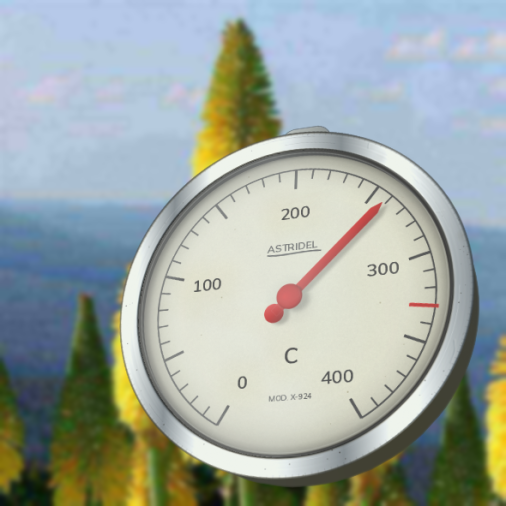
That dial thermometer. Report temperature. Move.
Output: 260 °C
